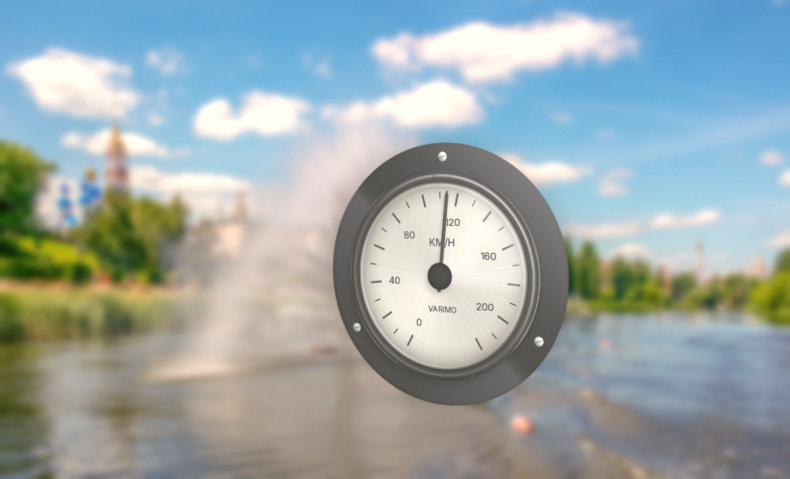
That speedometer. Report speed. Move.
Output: 115 km/h
